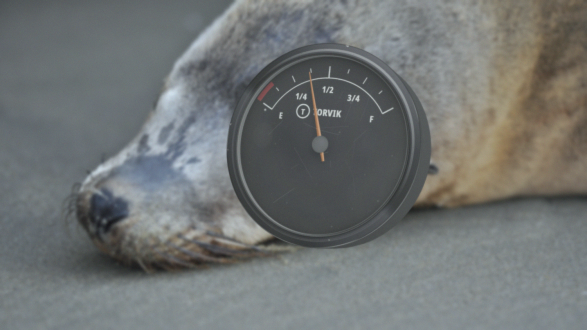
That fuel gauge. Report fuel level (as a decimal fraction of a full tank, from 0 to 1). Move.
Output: 0.375
